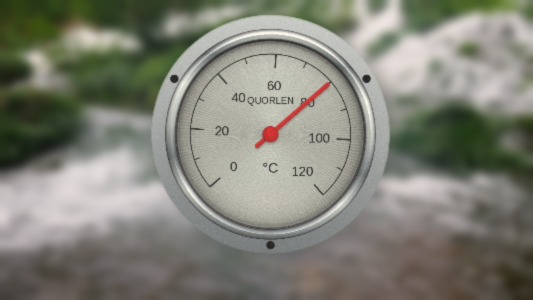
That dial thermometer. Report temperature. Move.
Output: 80 °C
